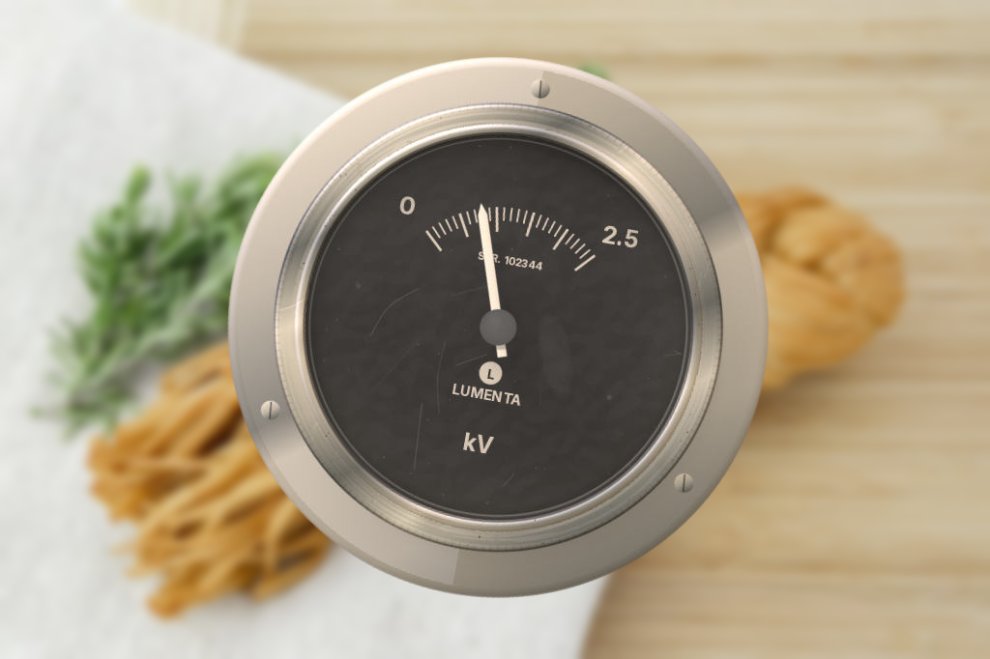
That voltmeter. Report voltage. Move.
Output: 0.8 kV
